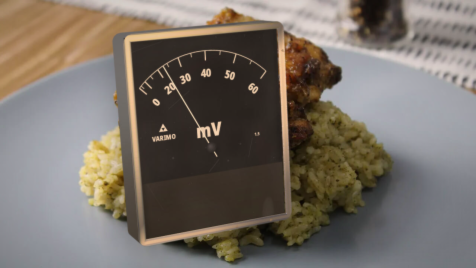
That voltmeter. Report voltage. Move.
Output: 22.5 mV
